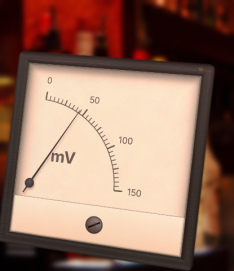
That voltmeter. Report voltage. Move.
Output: 45 mV
